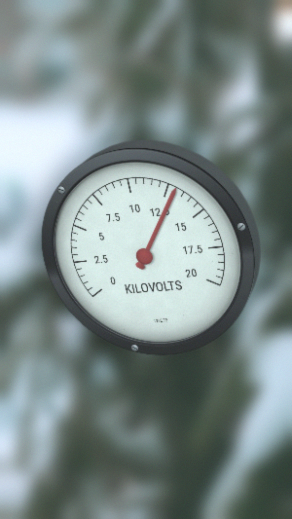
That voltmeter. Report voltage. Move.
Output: 13 kV
